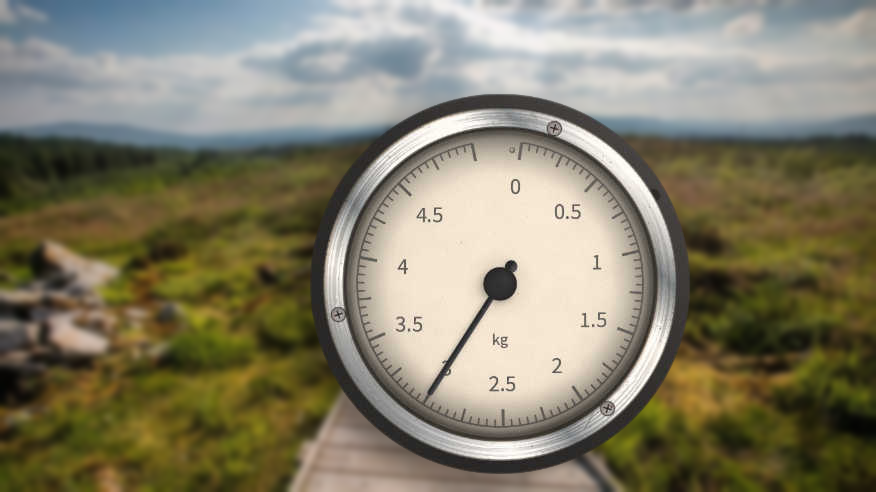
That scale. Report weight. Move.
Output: 3 kg
